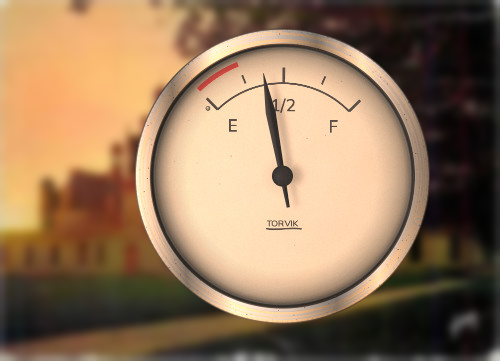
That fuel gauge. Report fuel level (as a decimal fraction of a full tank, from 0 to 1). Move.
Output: 0.375
